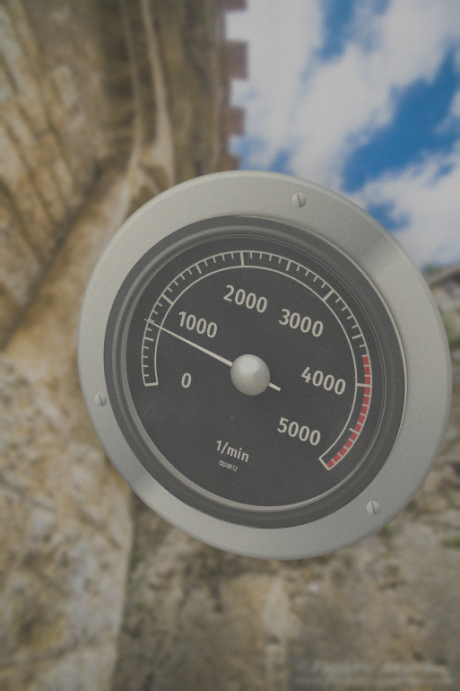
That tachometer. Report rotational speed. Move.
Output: 700 rpm
